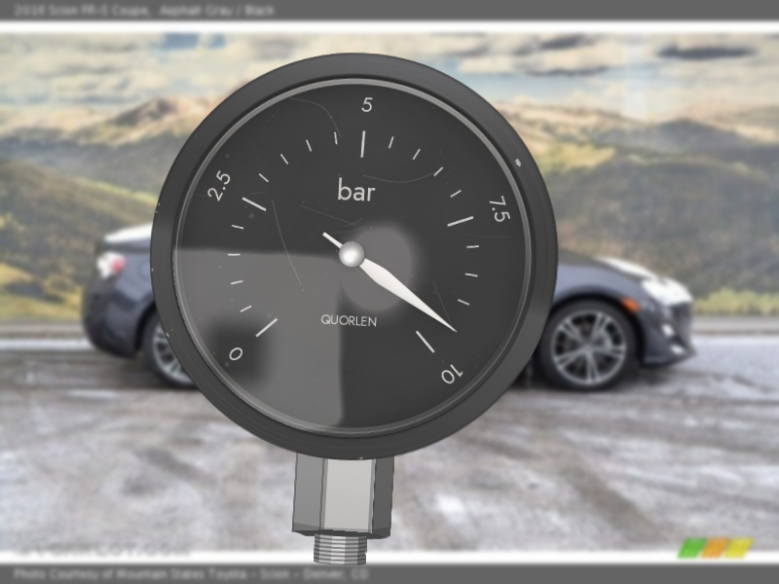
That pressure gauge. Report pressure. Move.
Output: 9.5 bar
